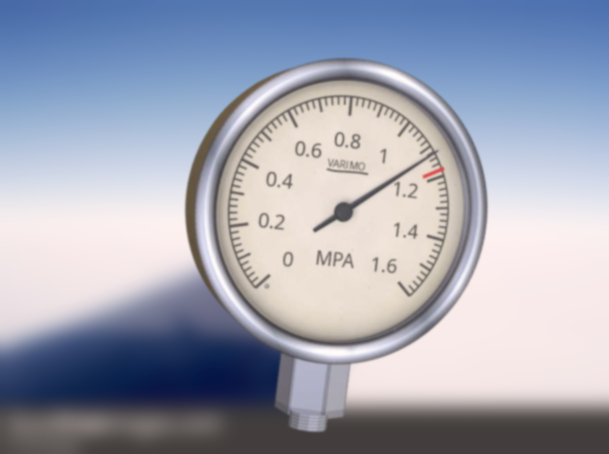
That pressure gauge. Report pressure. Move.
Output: 1.12 MPa
